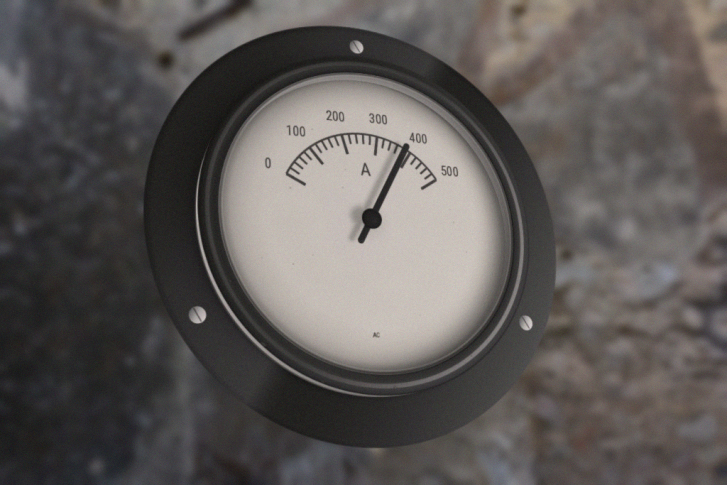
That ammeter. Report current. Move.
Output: 380 A
